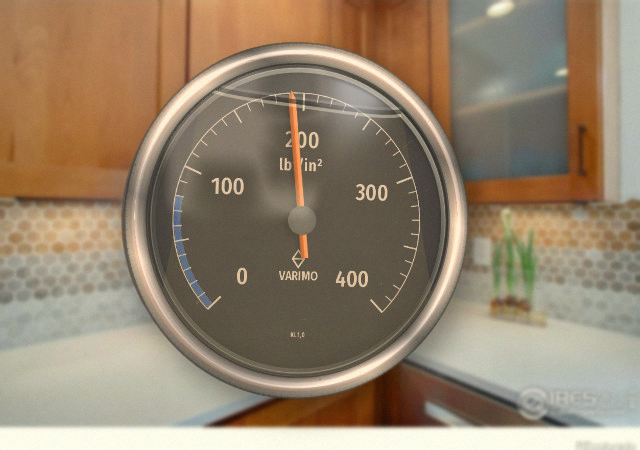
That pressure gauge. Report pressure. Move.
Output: 190 psi
